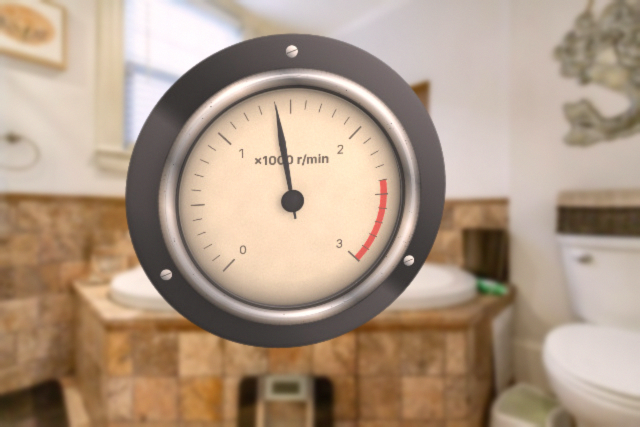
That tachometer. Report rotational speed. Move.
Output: 1400 rpm
